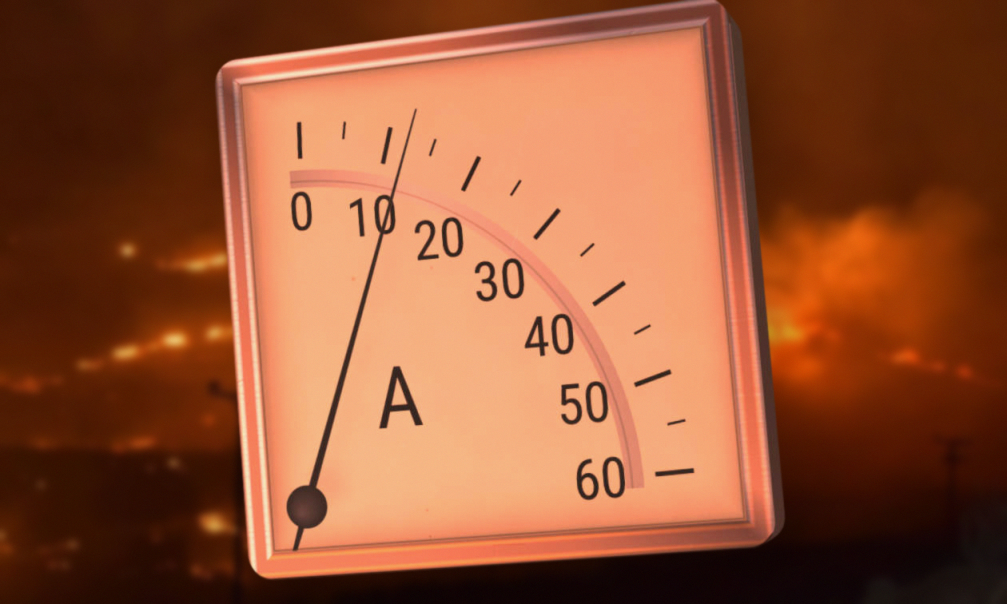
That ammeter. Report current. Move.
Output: 12.5 A
